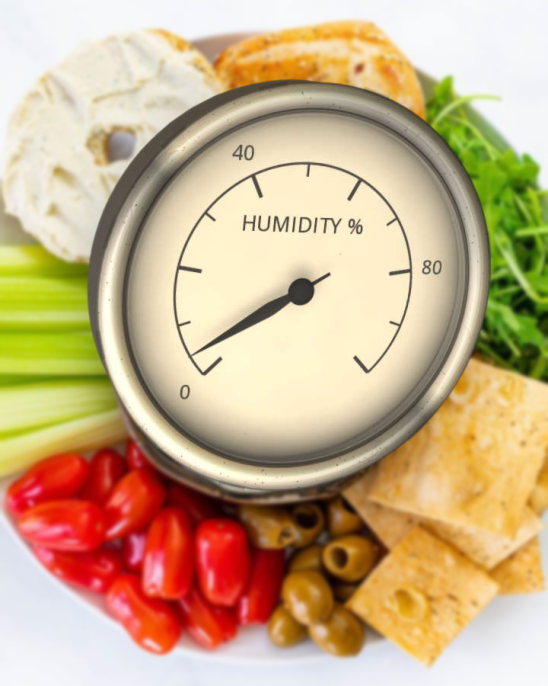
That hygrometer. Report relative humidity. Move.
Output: 5 %
